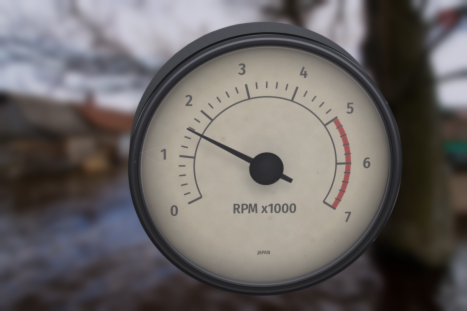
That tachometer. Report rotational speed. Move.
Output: 1600 rpm
